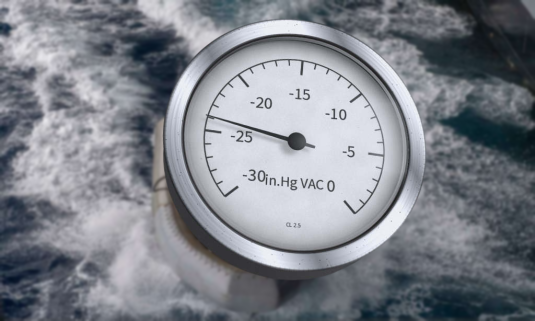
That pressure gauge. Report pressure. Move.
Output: -24 inHg
